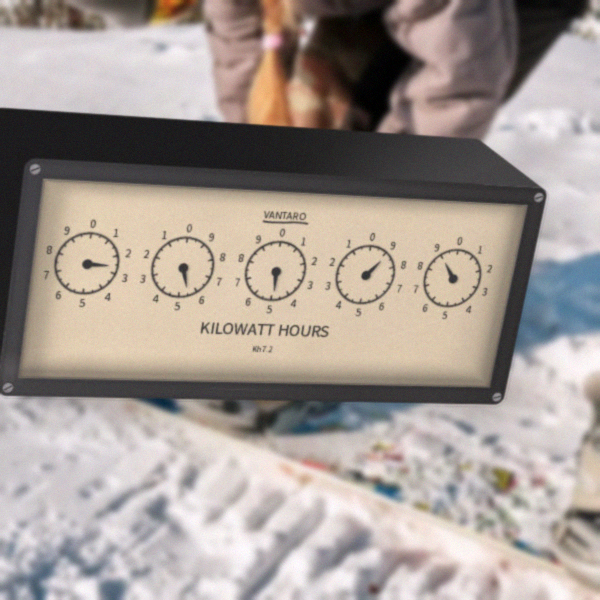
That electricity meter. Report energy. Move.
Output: 25489 kWh
